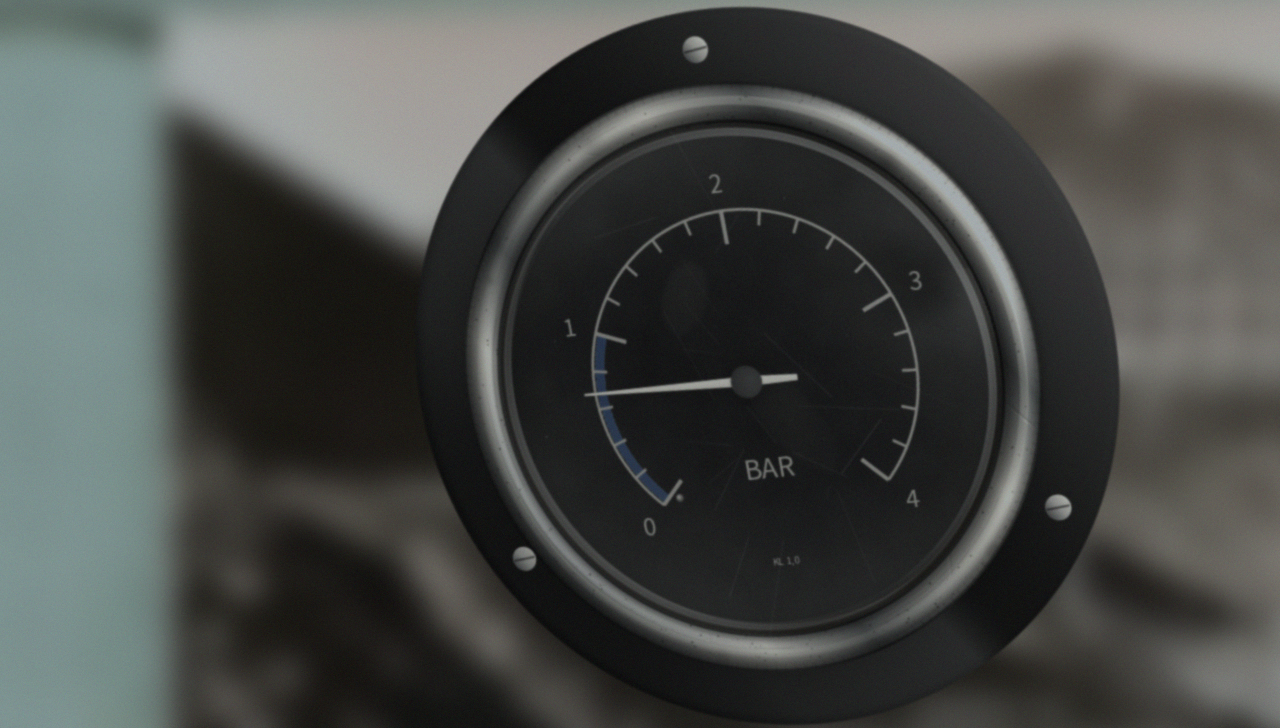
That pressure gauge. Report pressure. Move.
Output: 0.7 bar
